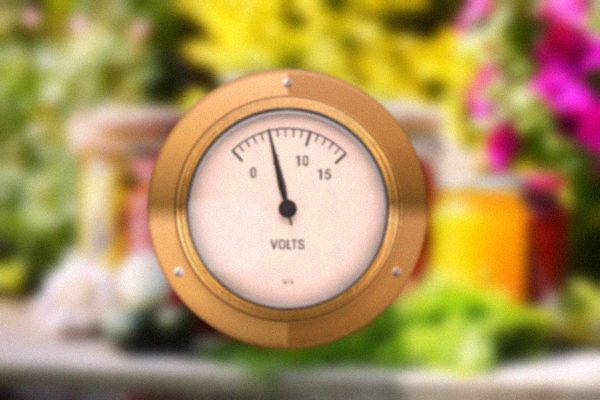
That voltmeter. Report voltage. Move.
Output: 5 V
